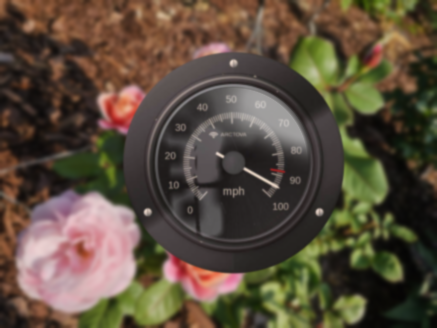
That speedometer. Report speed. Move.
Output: 95 mph
